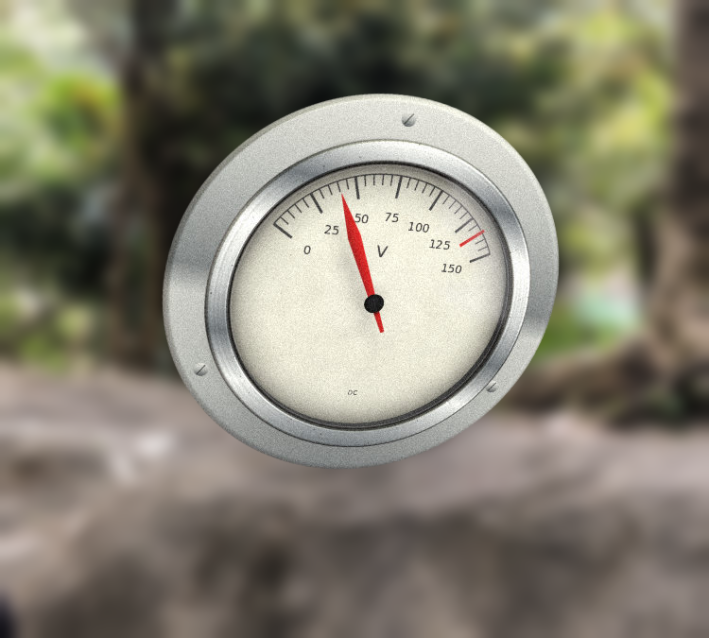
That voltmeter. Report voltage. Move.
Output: 40 V
